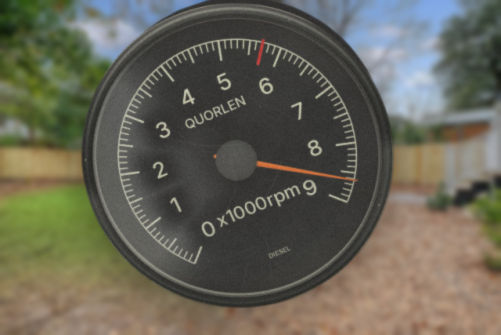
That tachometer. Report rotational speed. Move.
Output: 8600 rpm
